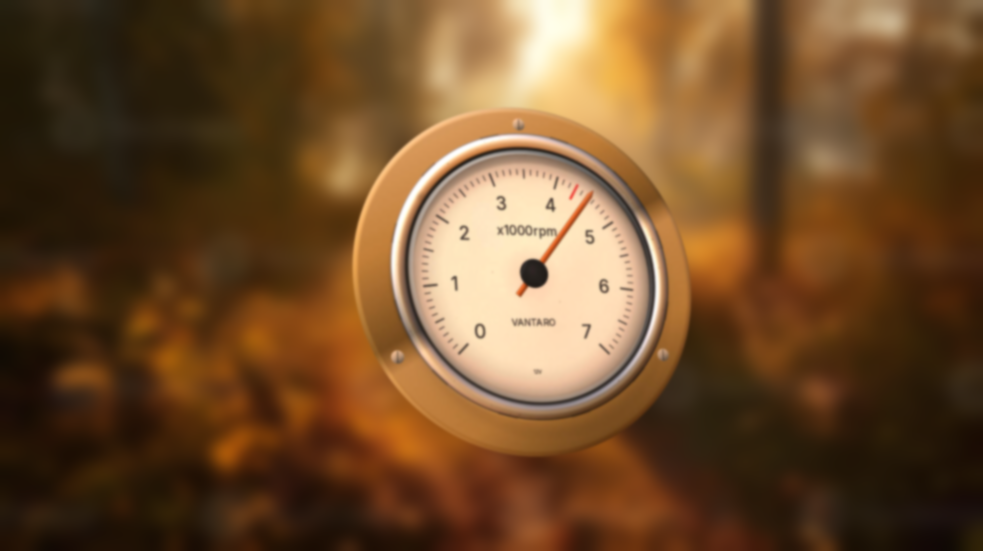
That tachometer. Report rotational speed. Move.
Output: 4500 rpm
